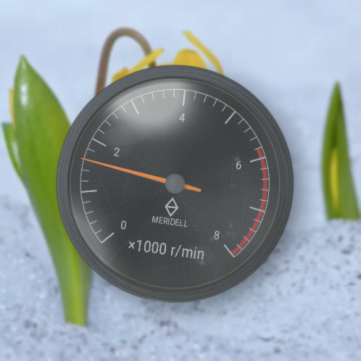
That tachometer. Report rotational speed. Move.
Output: 1600 rpm
